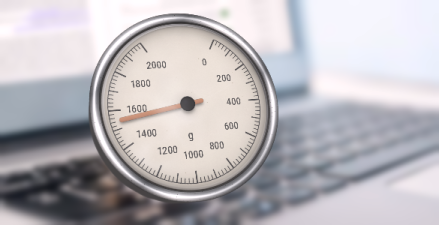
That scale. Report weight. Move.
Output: 1540 g
